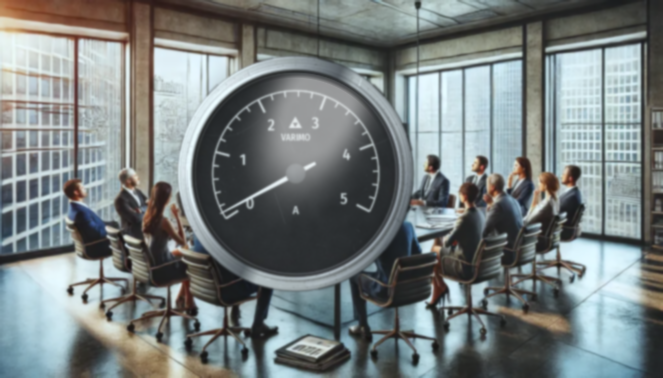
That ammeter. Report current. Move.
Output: 0.1 A
